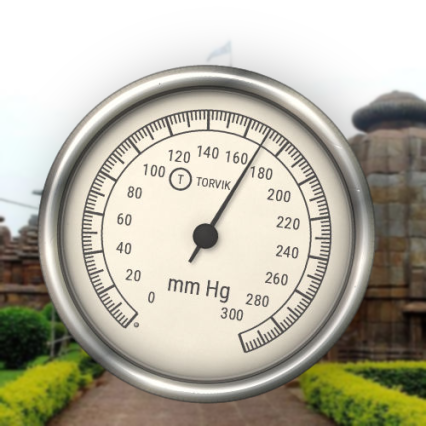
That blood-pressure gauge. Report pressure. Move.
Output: 170 mmHg
